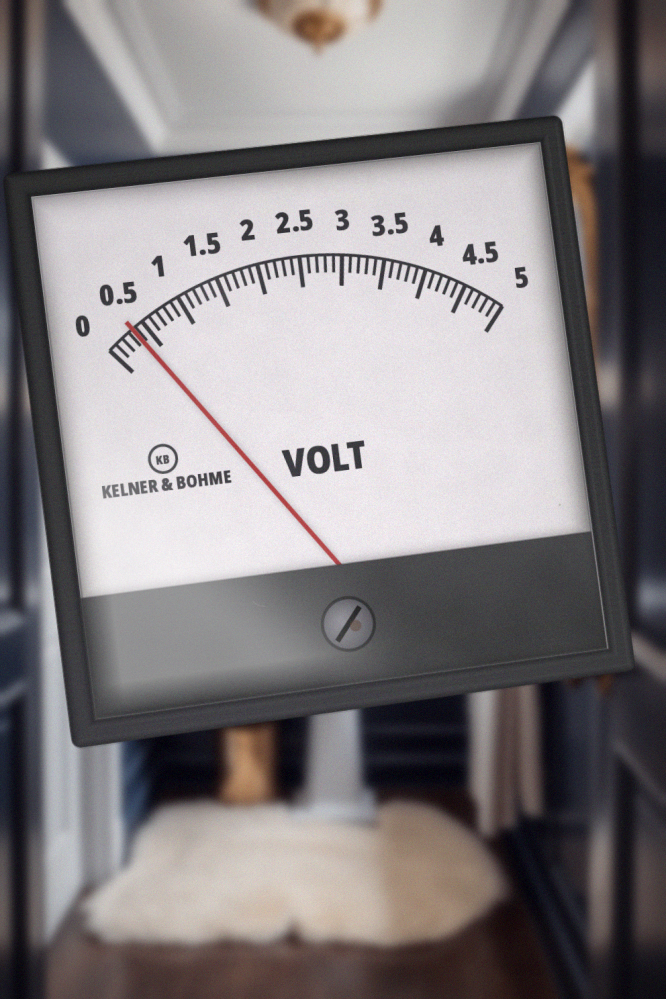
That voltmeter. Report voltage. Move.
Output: 0.35 V
